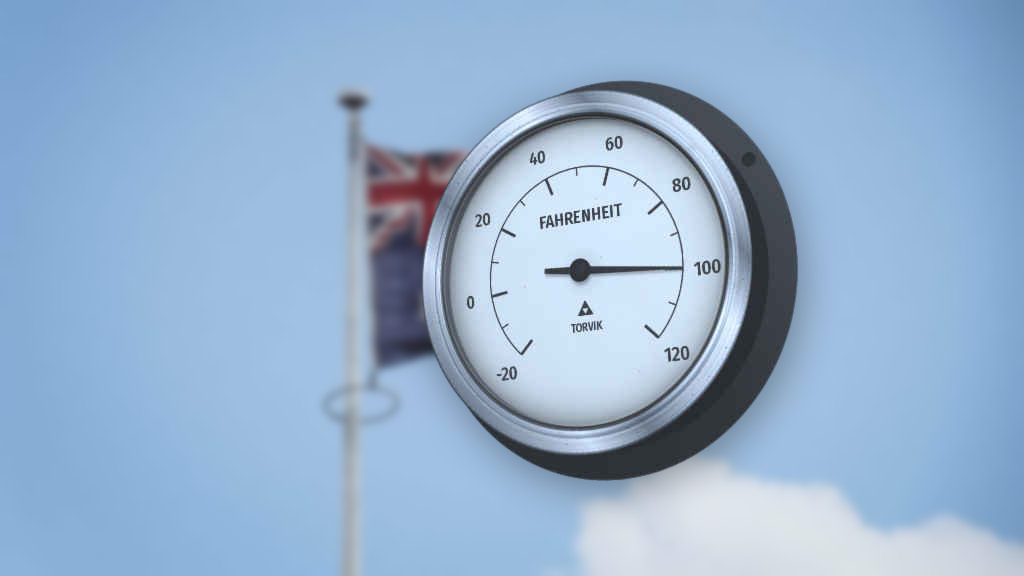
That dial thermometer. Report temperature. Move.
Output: 100 °F
